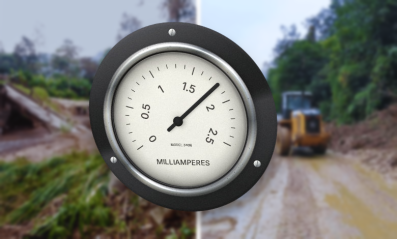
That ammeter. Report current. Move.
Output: 1.8 mA
